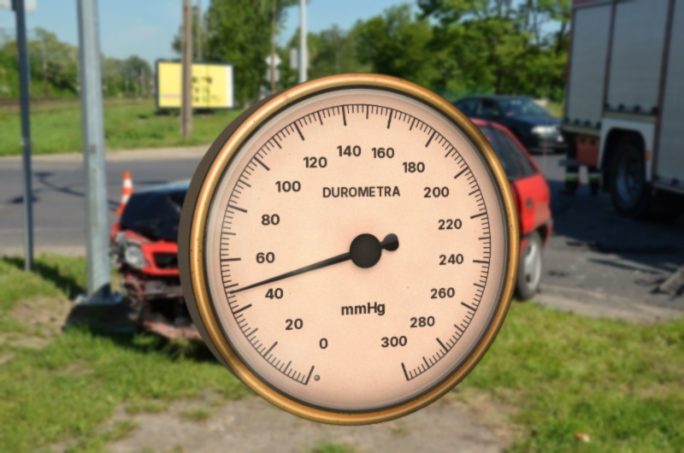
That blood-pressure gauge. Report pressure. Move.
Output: 48 mmHg
